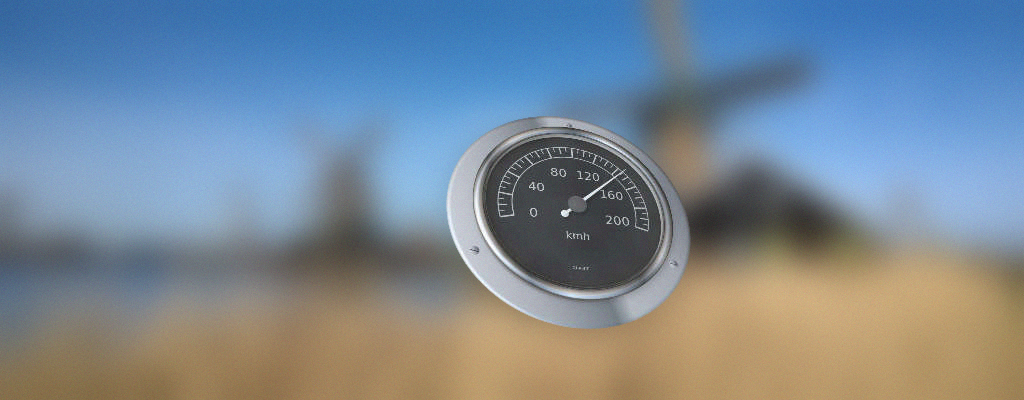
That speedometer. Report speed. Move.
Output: 145 km/h
